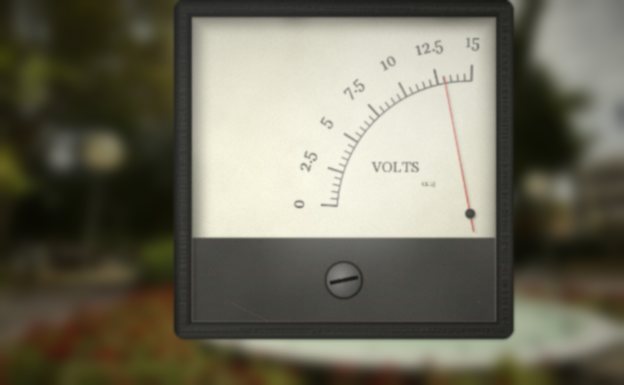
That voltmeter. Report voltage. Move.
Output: 13 V
